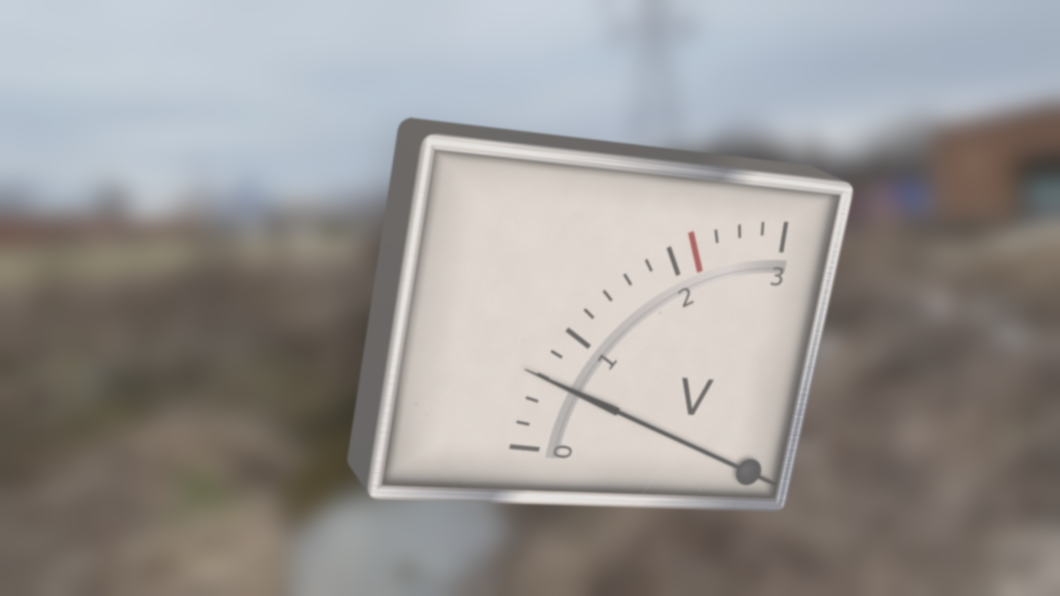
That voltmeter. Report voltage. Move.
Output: 0.6 V
